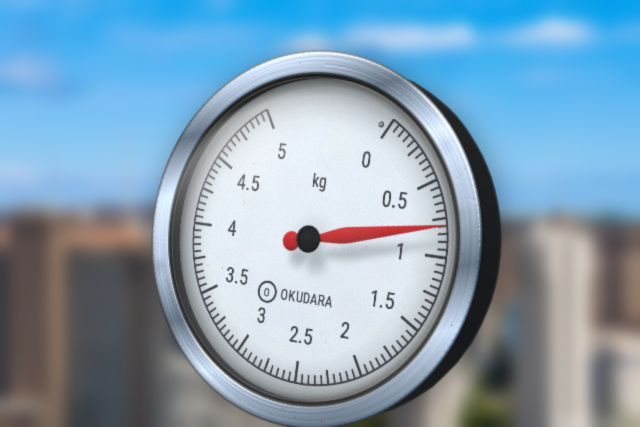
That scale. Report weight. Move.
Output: 0.8 kg
